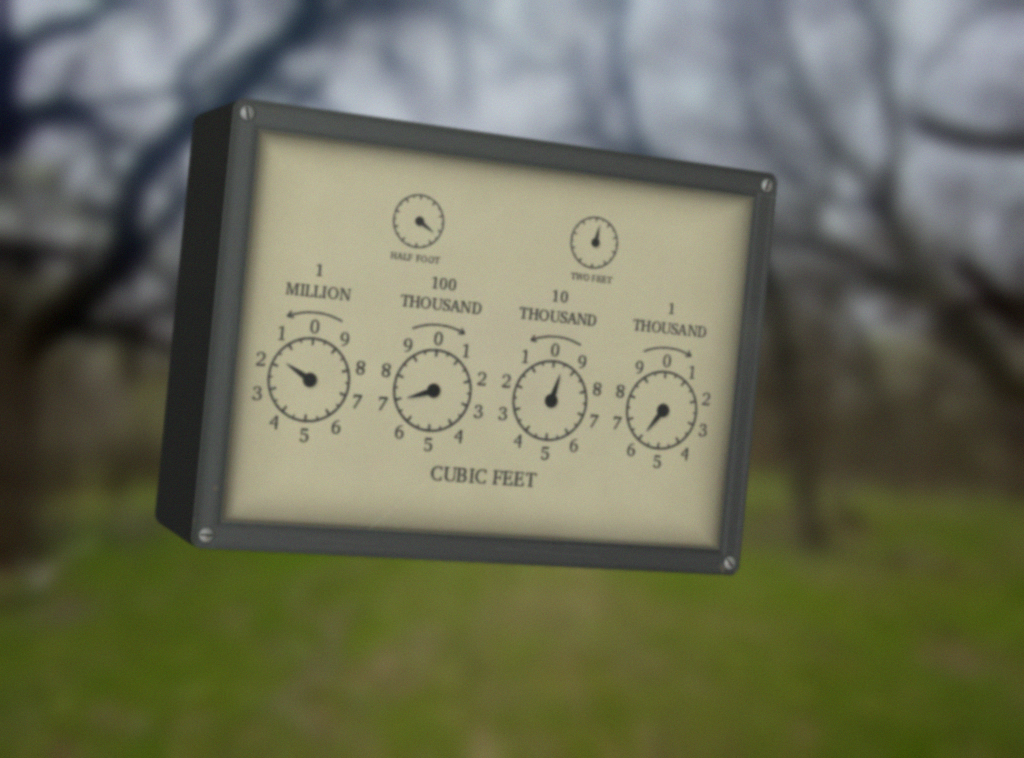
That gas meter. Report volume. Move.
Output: 169600 ft³
